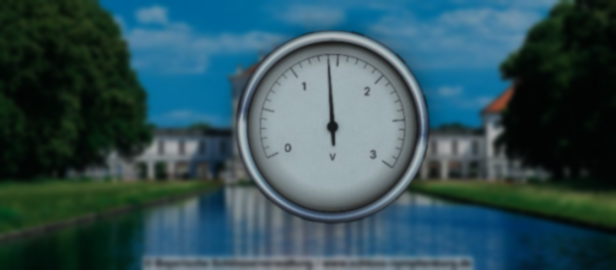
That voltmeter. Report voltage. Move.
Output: 1.4 V
